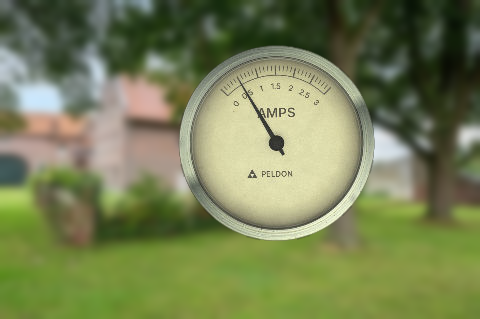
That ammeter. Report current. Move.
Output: 0.5 A
